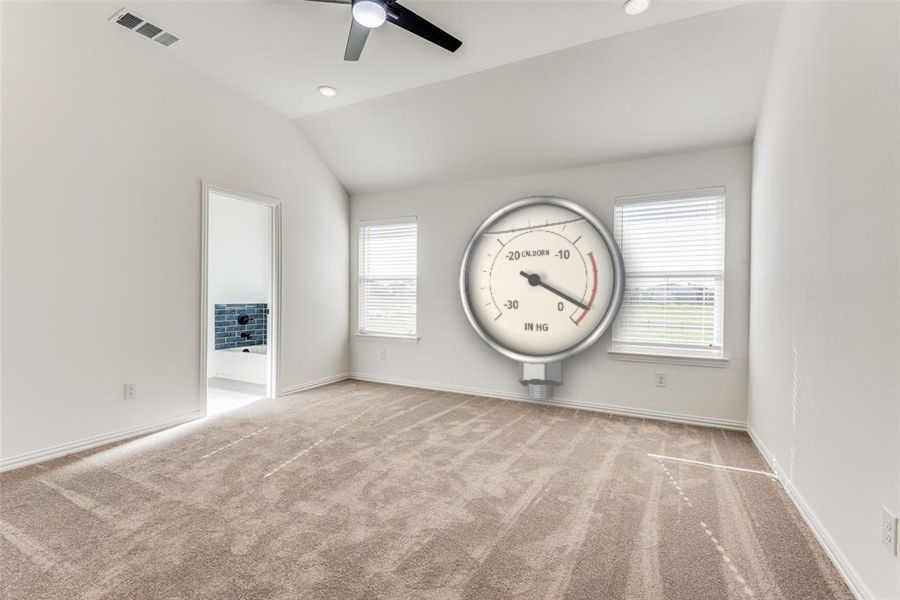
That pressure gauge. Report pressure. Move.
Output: -2 inHg
